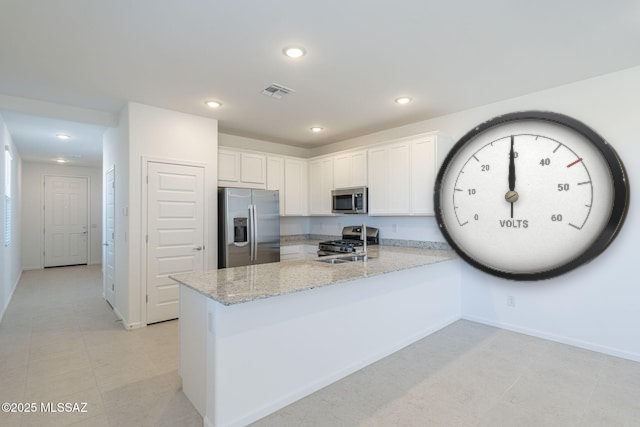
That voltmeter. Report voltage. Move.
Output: 30 V
